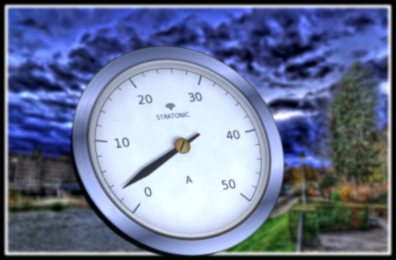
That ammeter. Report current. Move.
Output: 3 A
